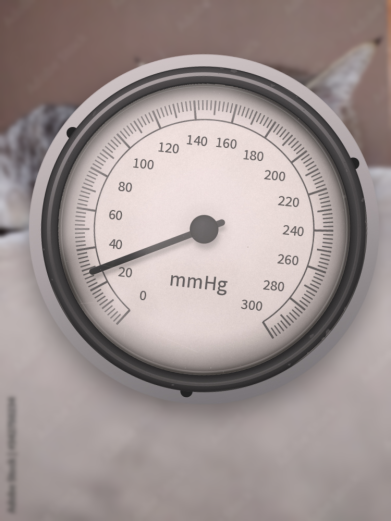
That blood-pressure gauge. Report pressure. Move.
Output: 28 mmHg
